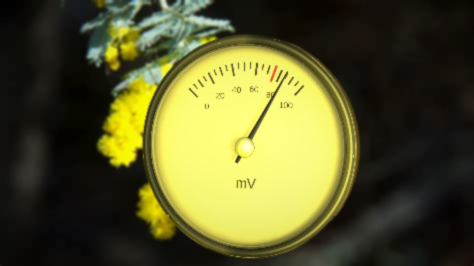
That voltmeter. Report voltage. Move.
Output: 85 mV
